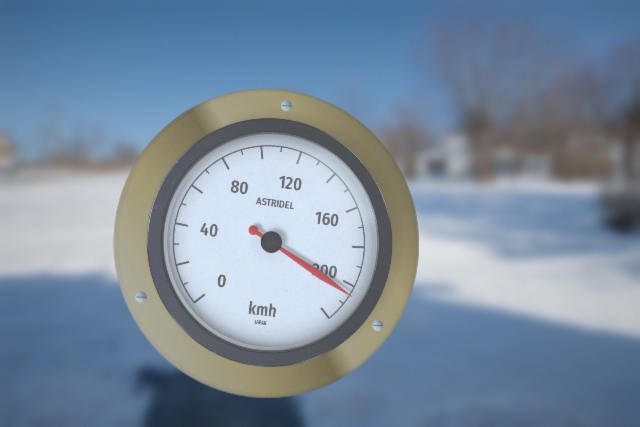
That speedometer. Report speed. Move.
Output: 205 km/h
